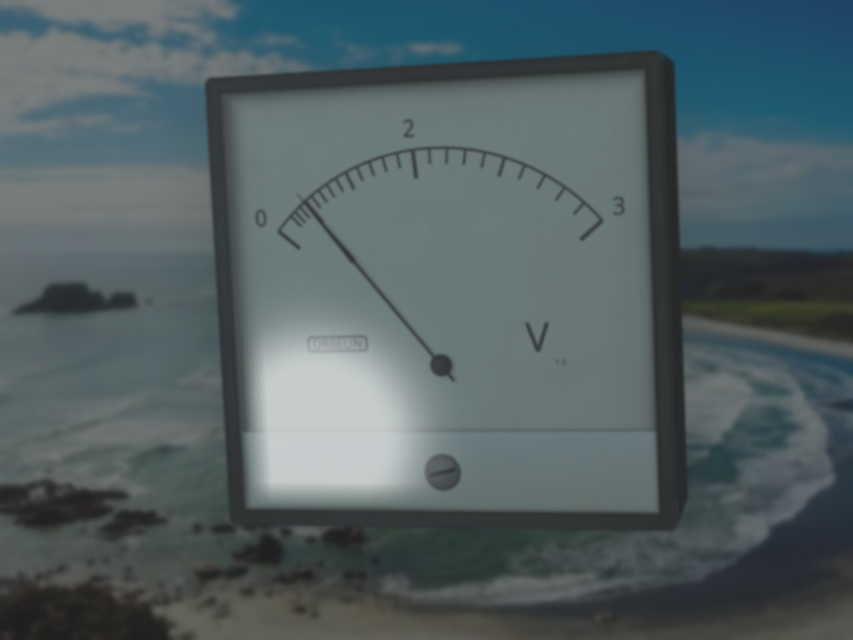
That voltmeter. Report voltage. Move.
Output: 1 V
